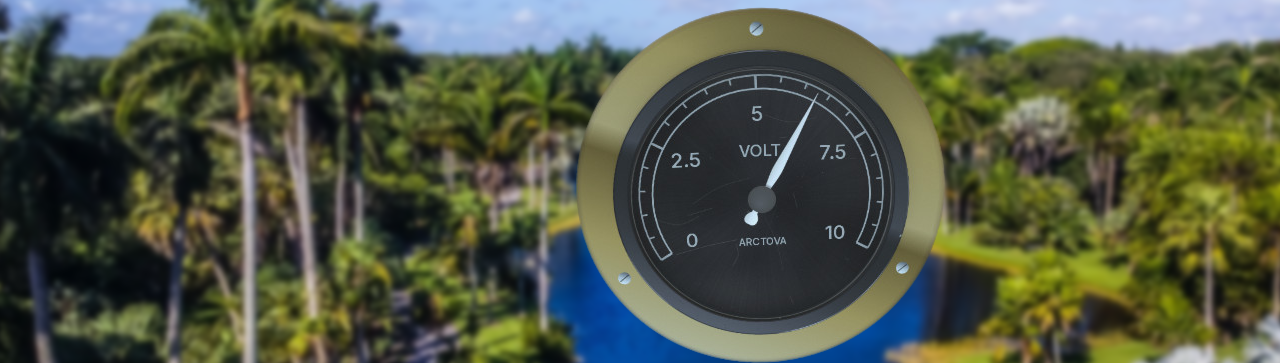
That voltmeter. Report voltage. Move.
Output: 6.25 V
